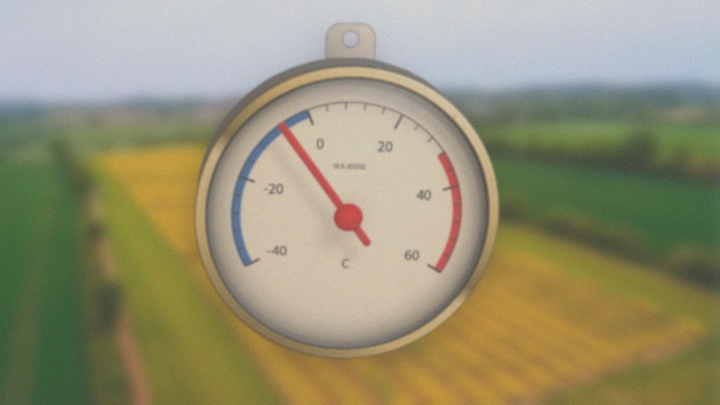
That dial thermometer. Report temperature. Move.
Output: -6 °C
